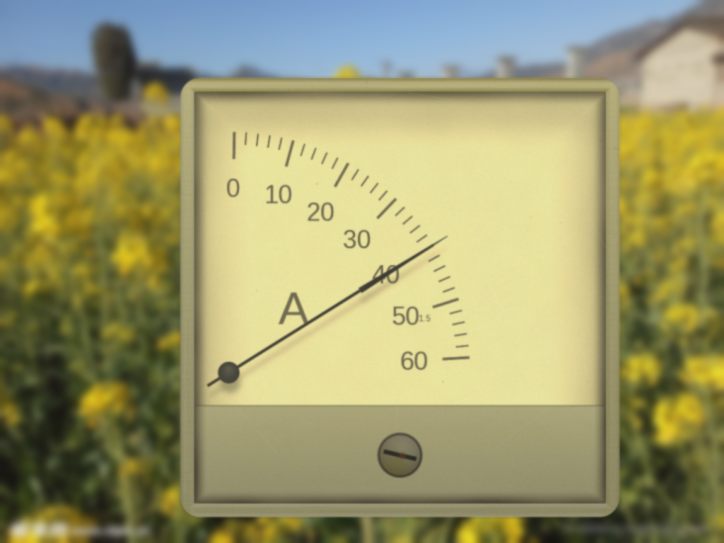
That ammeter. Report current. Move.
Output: 40 A
